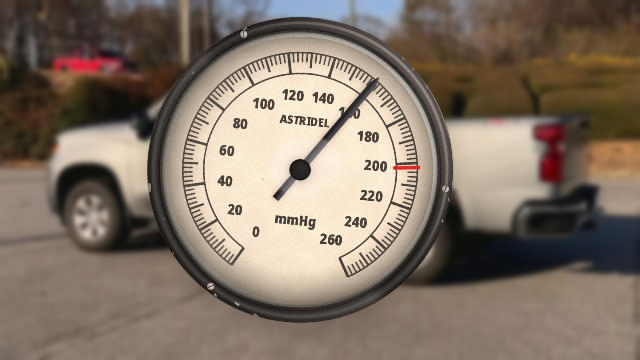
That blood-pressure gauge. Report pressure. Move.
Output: 160 mmHg
